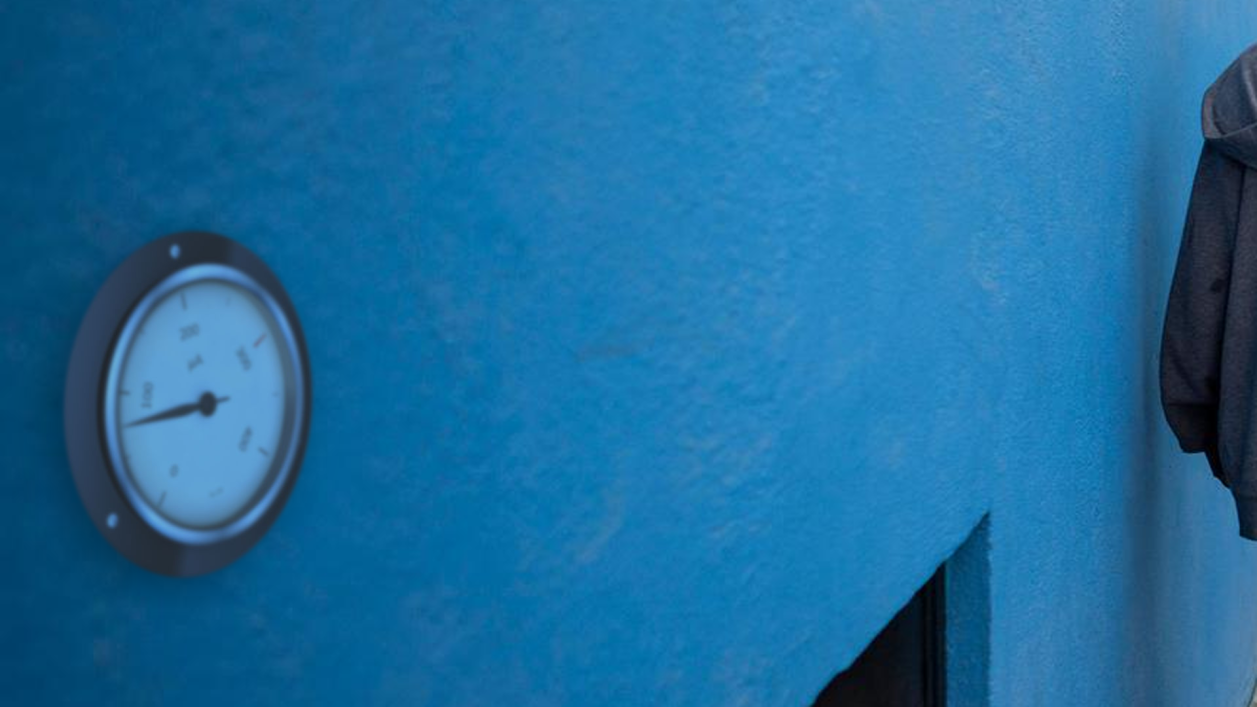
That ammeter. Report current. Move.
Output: 75 µA
